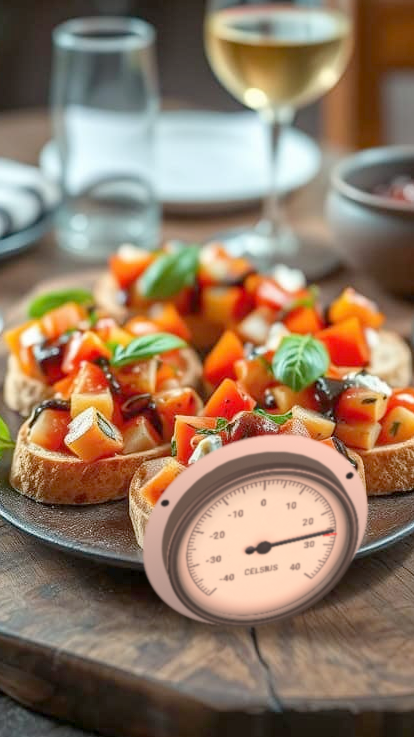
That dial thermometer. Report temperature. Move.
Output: 25 °C
